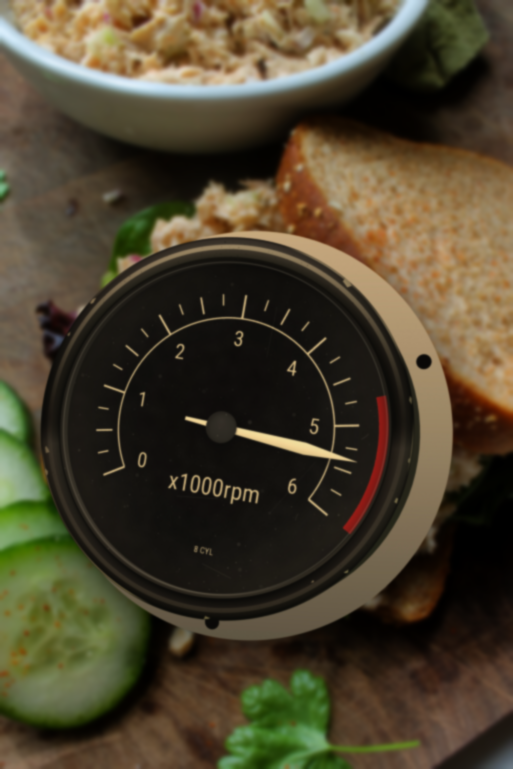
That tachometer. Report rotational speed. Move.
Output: 5375 rpm
